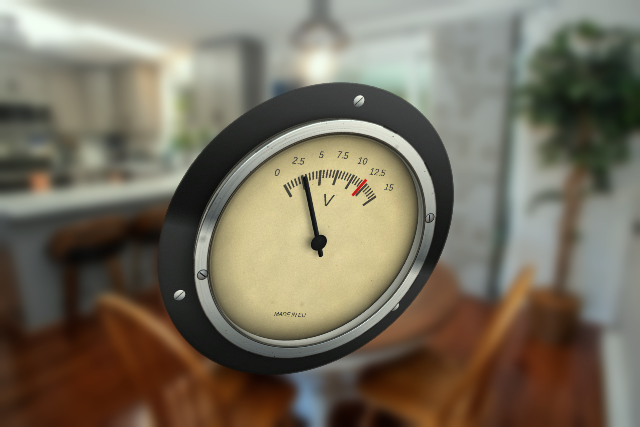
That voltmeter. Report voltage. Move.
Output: 2.5 V
